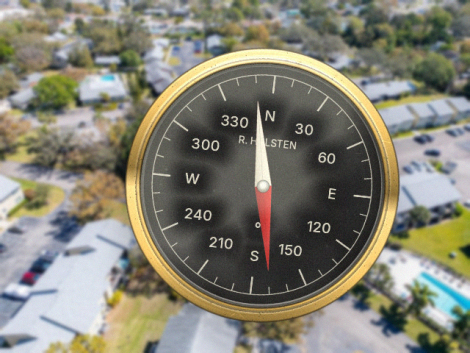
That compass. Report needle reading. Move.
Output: 170 °
